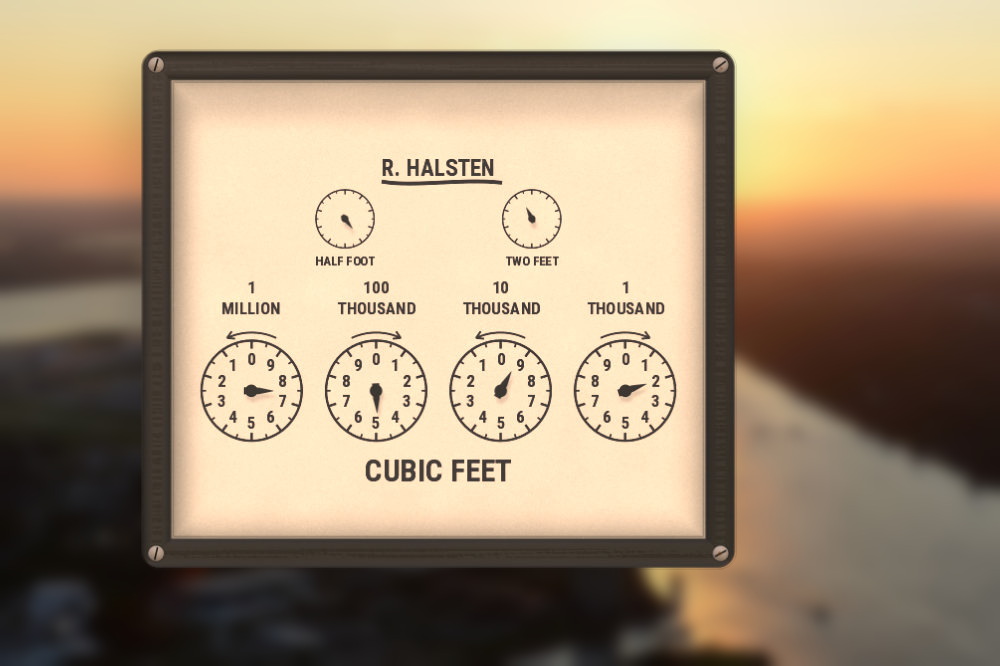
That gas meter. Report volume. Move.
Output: 749200 ft³
